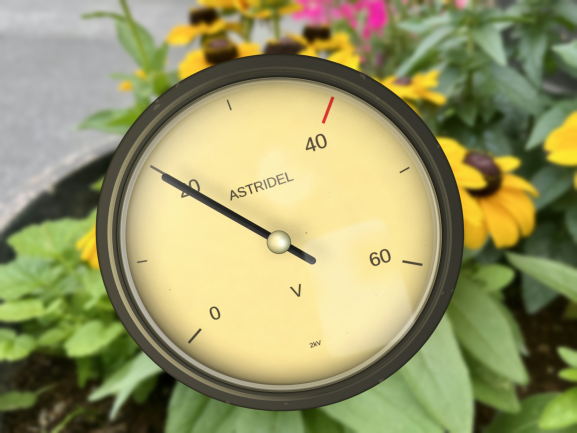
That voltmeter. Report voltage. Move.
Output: 20 V
